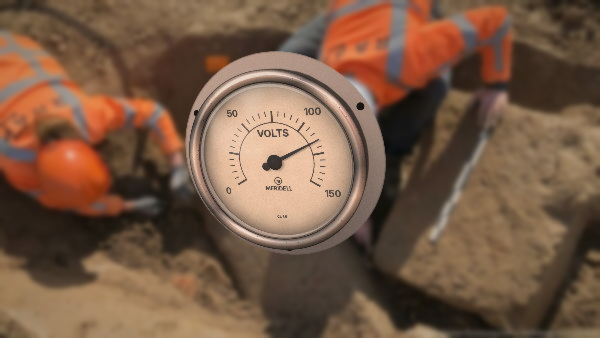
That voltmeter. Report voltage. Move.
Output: 115 V
